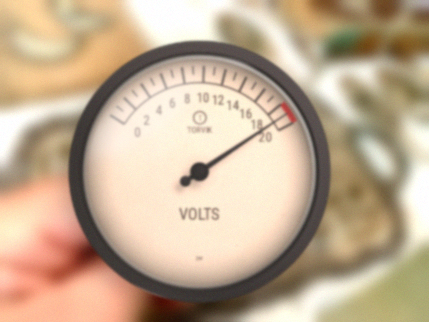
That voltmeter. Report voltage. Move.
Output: 19 V
